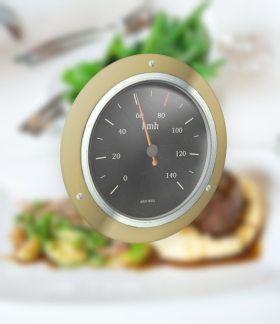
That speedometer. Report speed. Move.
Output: 60 km/h
